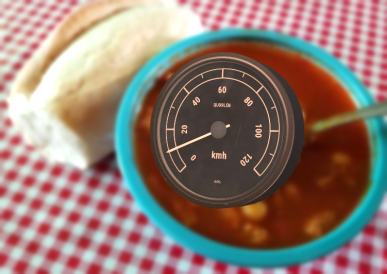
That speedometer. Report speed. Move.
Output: 10 km/h
